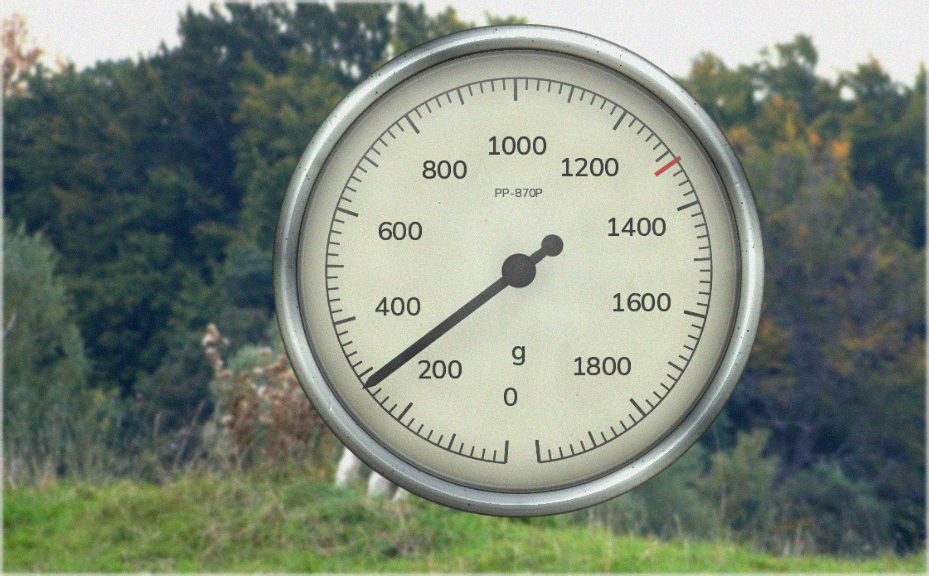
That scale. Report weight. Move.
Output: 280 g
